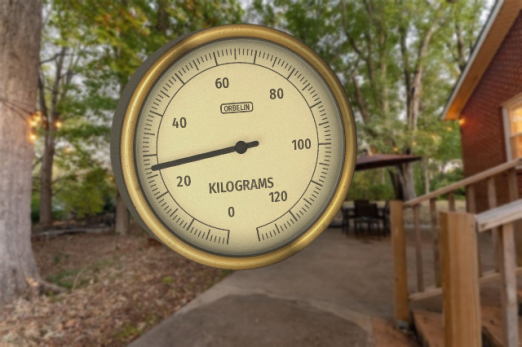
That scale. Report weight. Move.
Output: 27 kg
